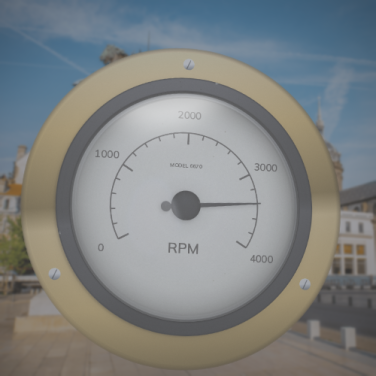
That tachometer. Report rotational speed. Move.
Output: 3400 rpm
